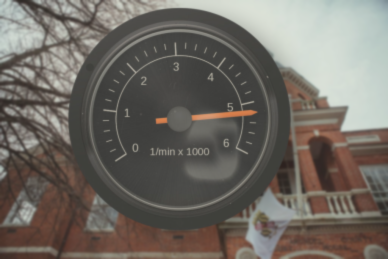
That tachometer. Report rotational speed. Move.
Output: 5200 rpm
